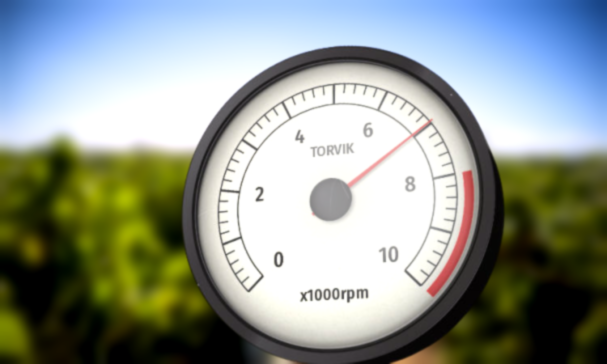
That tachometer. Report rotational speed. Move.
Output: 7000 rpm
